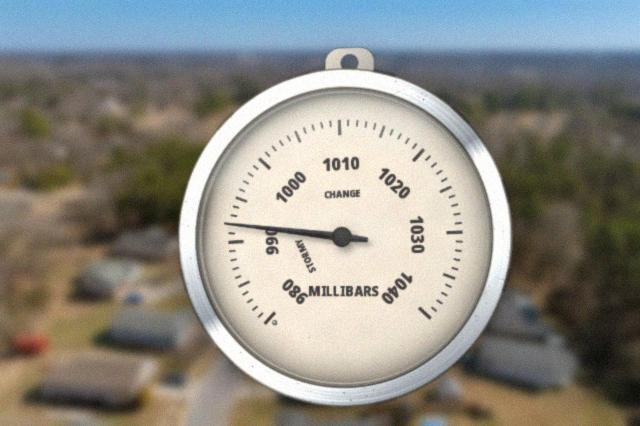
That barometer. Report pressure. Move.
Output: 992 mbar
